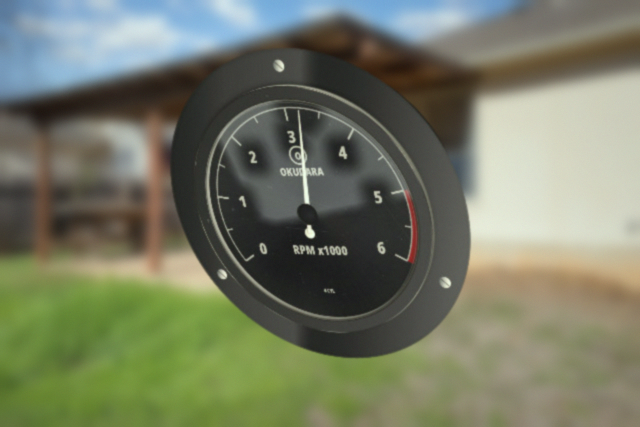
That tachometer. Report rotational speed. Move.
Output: 3250 rpm
